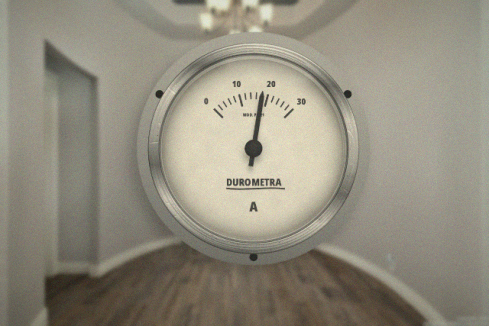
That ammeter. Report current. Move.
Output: 18 A
